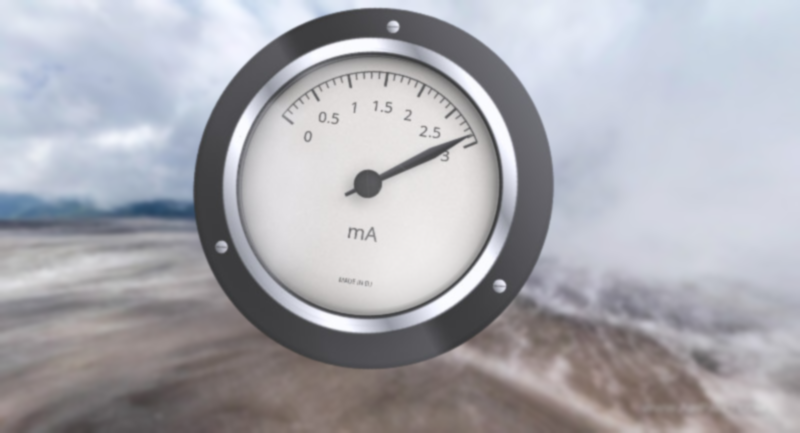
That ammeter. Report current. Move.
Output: 2.9 mA
